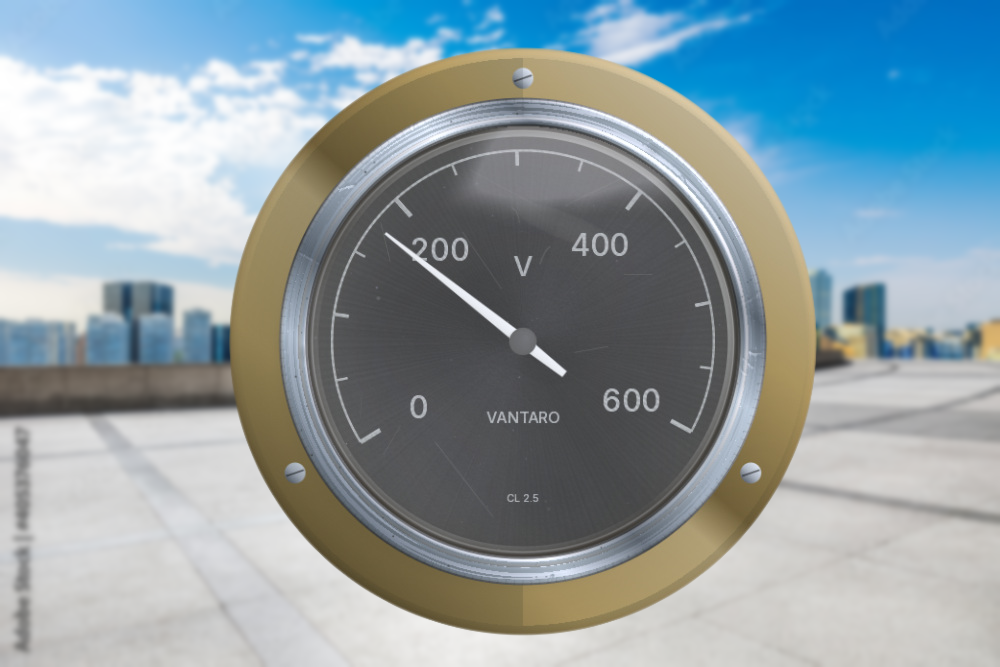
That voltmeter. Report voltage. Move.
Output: 175 V
